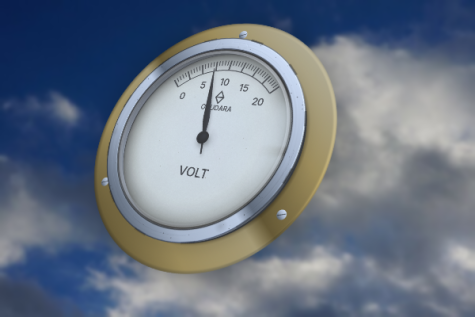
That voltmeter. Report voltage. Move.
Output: 7.5 V
